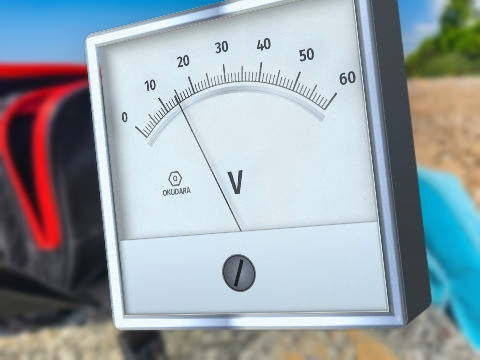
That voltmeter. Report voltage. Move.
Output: 15 V
